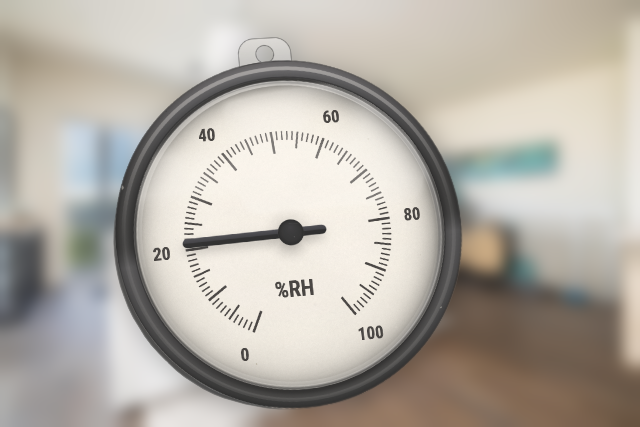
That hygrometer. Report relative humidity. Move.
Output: 21 %
